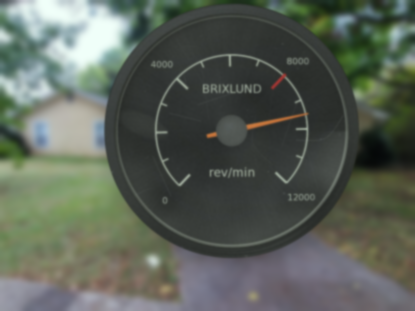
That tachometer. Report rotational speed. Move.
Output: 9500 rpm
